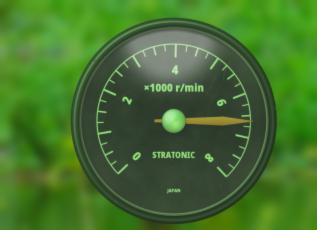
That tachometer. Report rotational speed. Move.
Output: 6625 rpm
